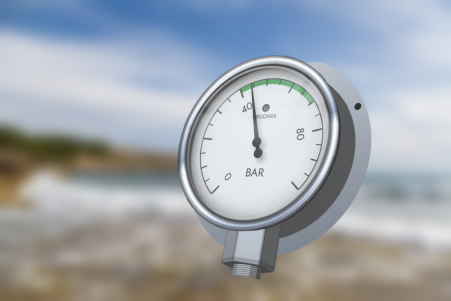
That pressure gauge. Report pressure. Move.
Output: 45 bar
